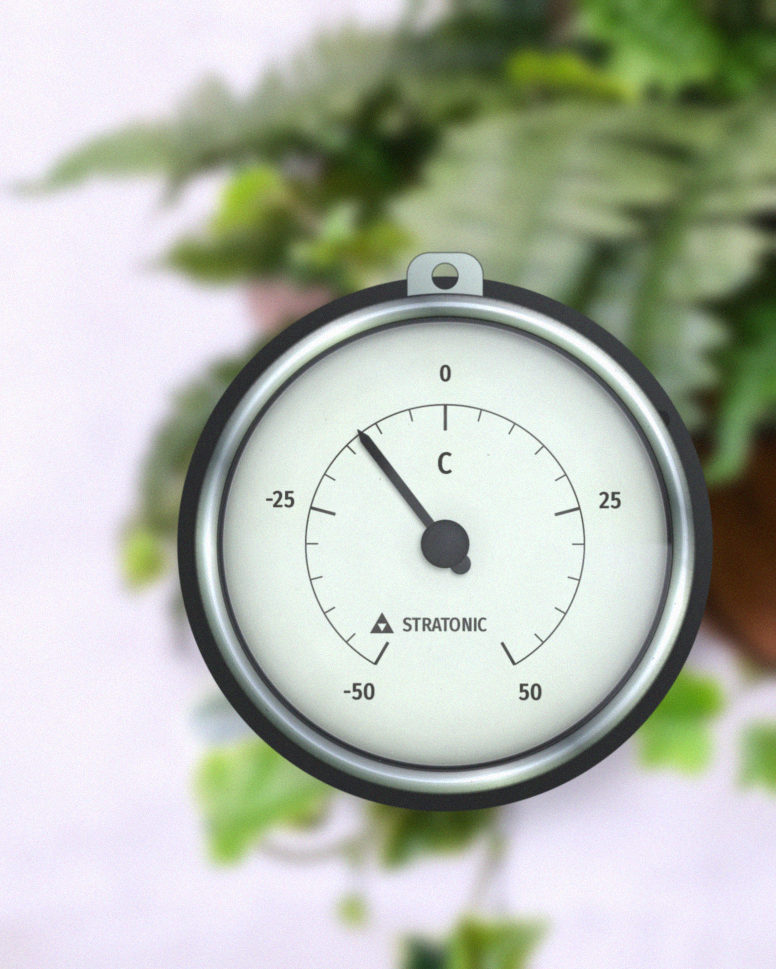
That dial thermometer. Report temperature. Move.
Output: -12.5 °C
